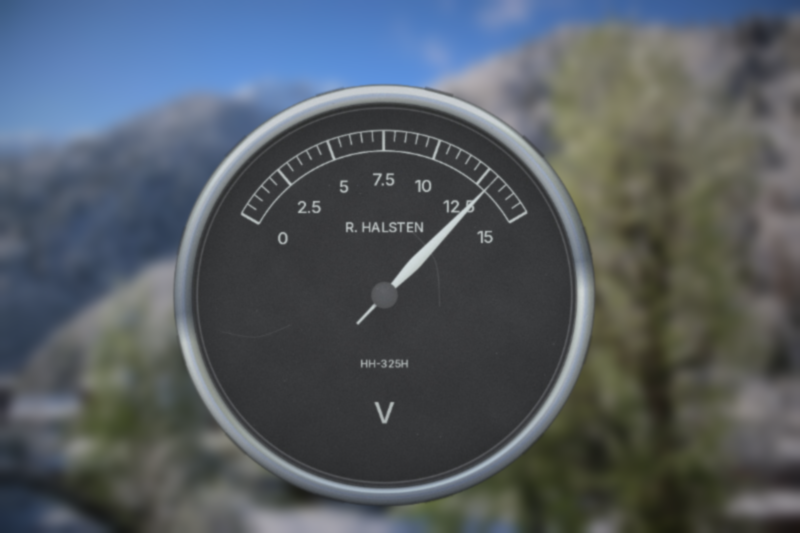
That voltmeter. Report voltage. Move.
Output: 13 V
